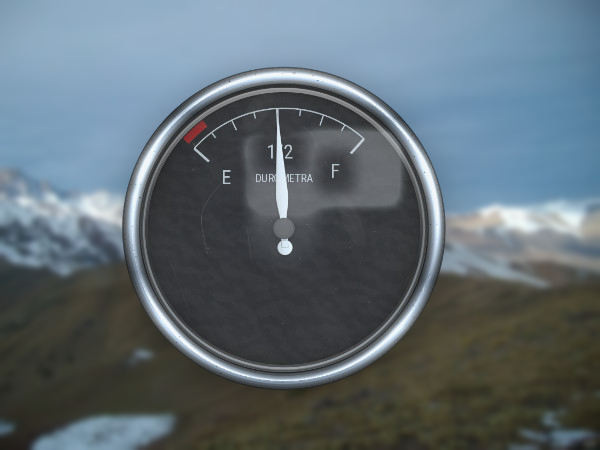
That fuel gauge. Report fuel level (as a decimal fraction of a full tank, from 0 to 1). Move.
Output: 0.5
